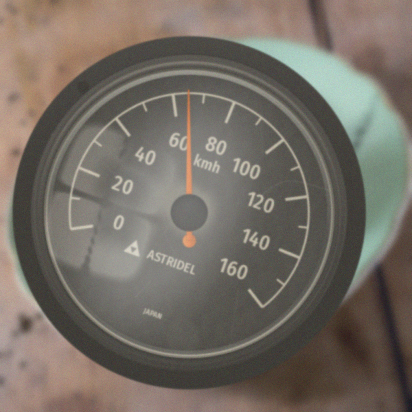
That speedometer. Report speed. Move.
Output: 65 km/h
